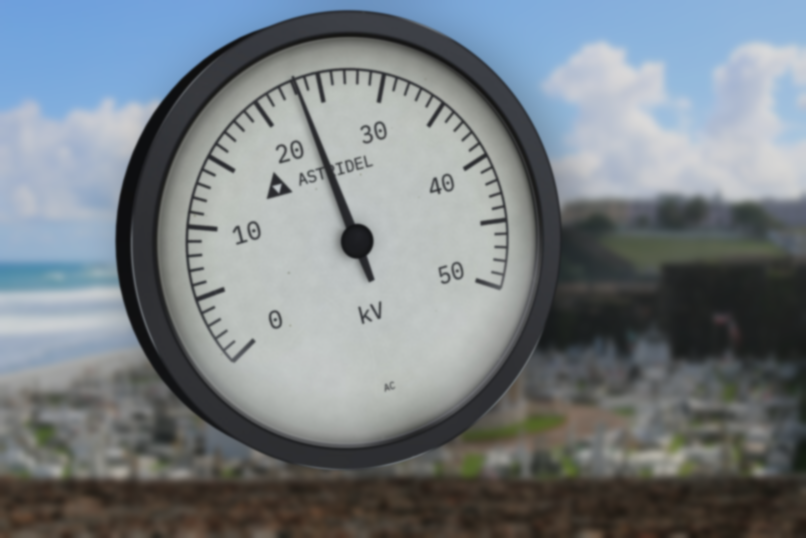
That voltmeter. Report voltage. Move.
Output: 23 kV
